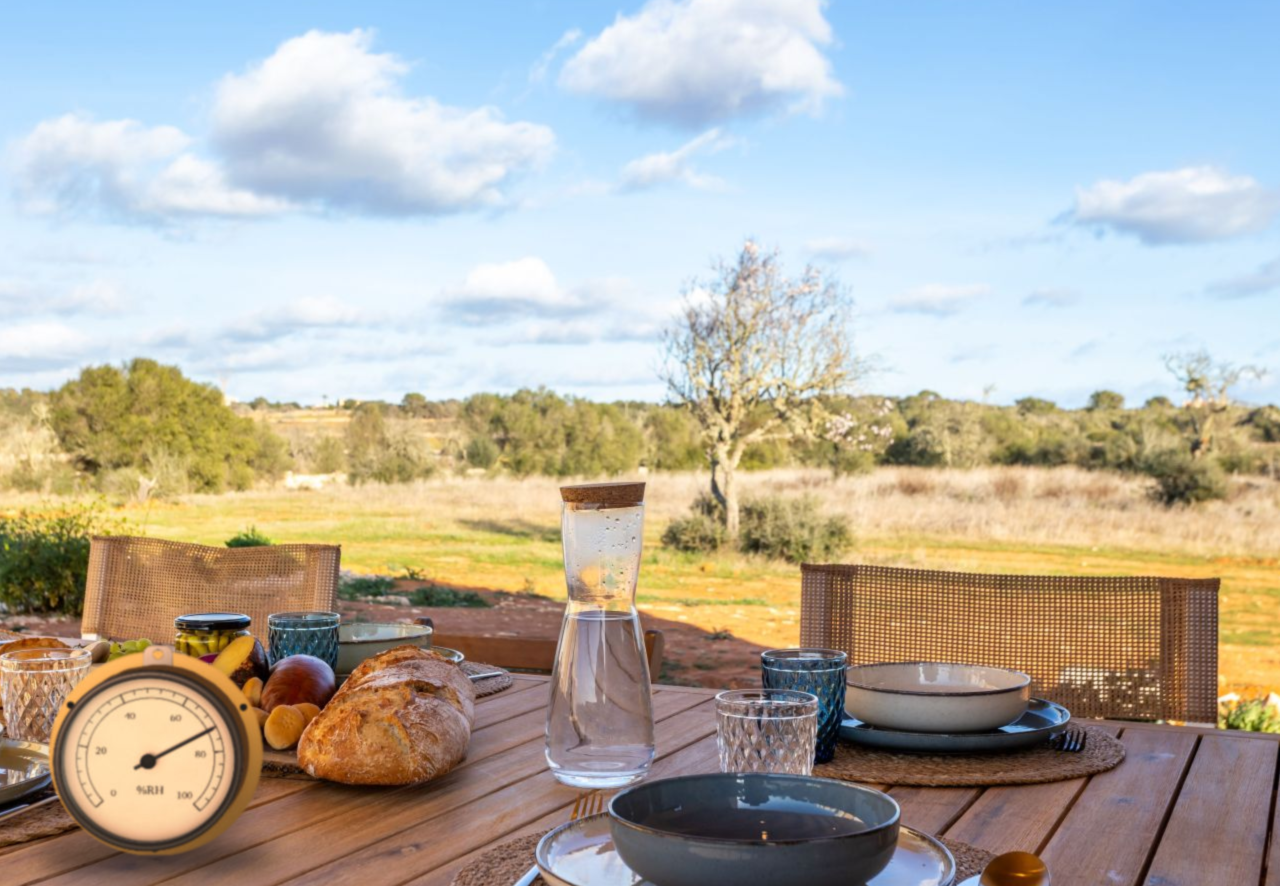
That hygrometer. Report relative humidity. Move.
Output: 72 %
